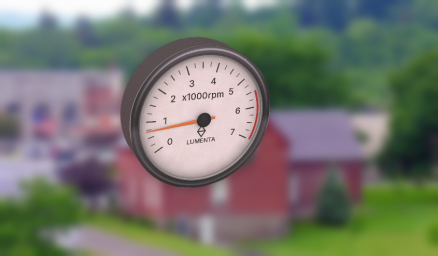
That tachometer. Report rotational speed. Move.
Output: 750 rpm
